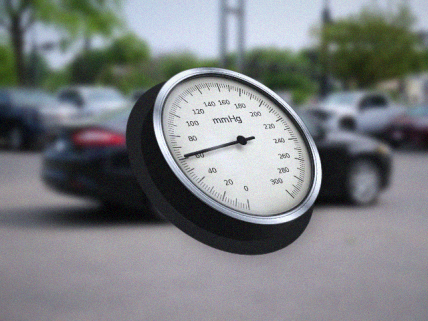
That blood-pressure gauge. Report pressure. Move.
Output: 60 mmHg
